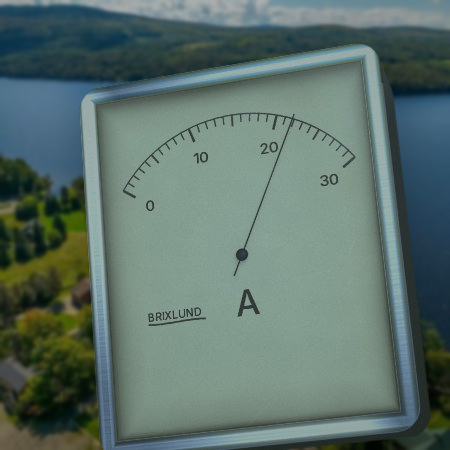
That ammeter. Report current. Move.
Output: 22 A
